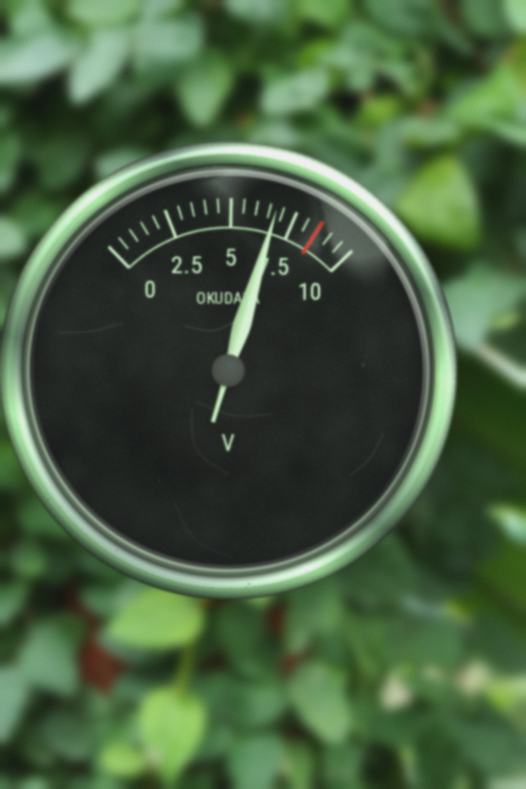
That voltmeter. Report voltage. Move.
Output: 6.75 V
